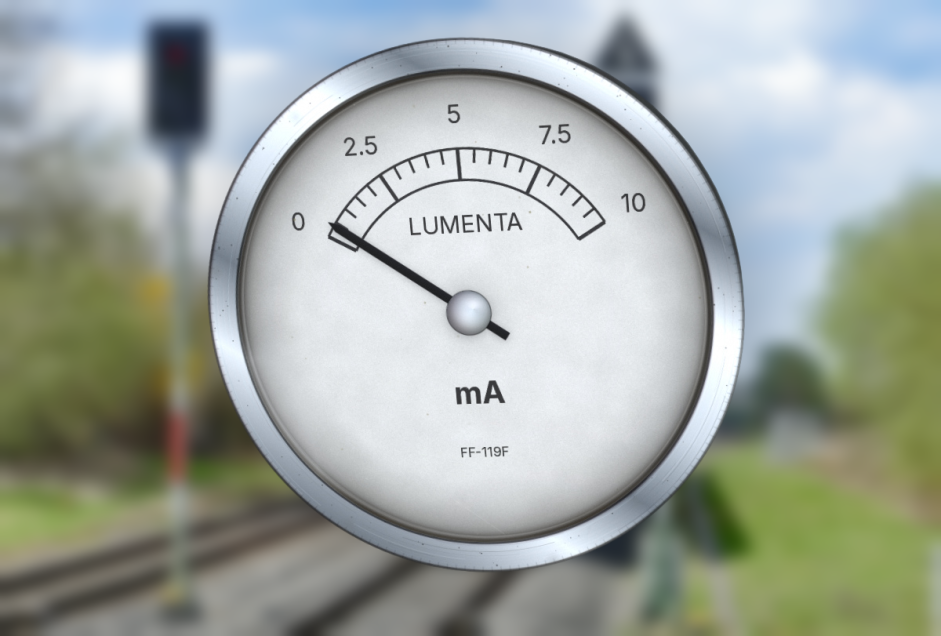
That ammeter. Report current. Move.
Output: 0.5 mA
